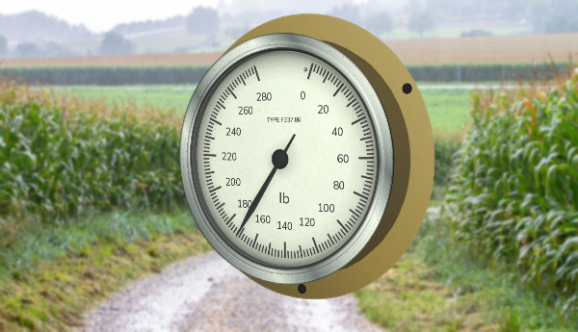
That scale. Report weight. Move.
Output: 170 lb
